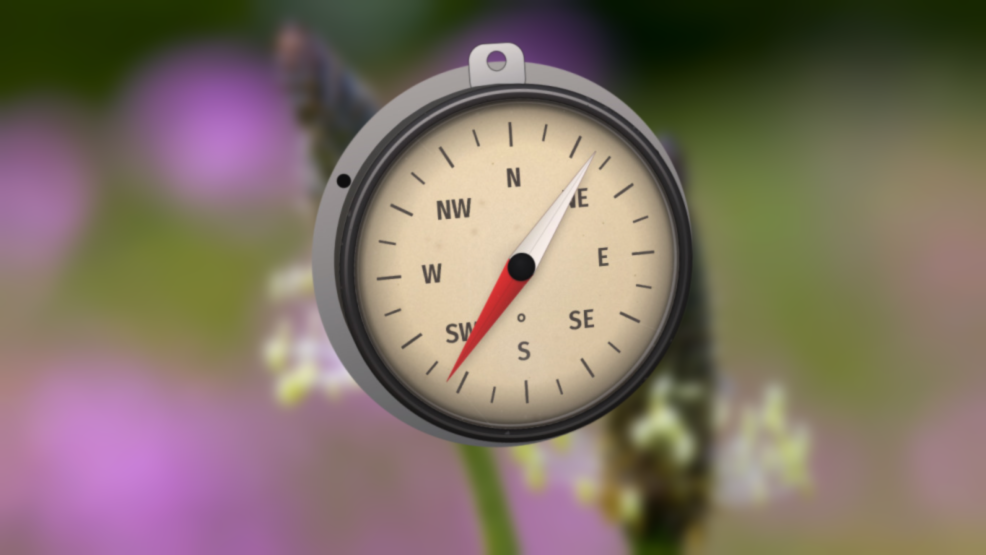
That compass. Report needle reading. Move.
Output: 217.5 °
